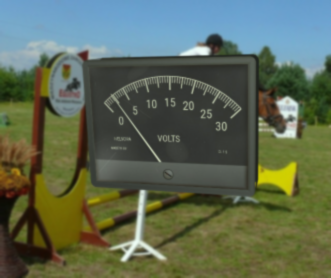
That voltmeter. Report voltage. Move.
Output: 2.5 V
